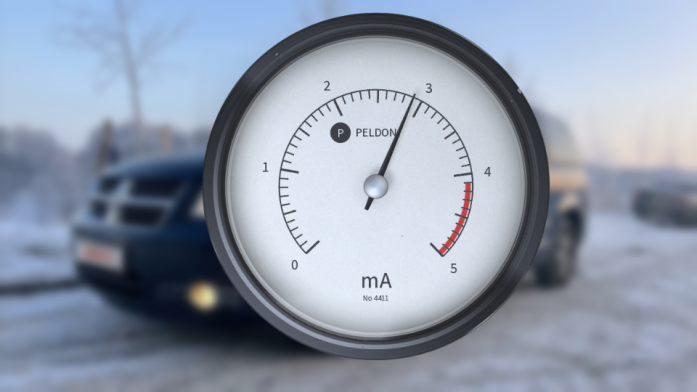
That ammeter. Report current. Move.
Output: 2.9 mA
